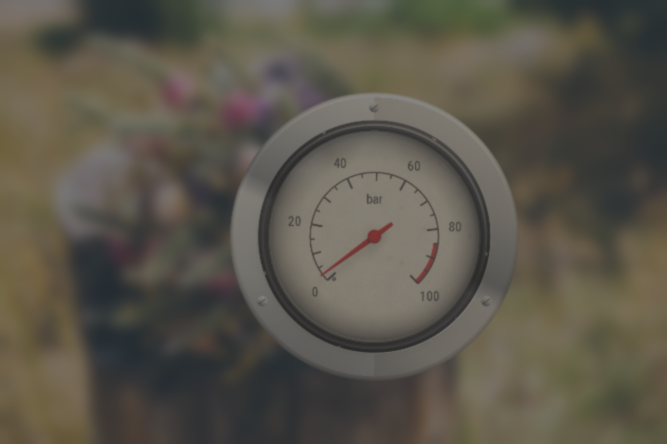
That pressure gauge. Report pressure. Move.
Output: 2.5 bar
